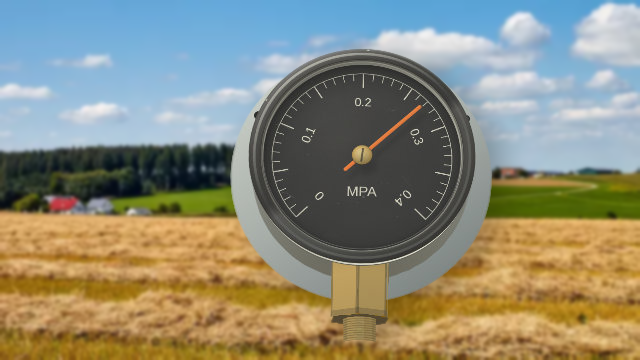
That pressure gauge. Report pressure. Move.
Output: 0.27 MPa
